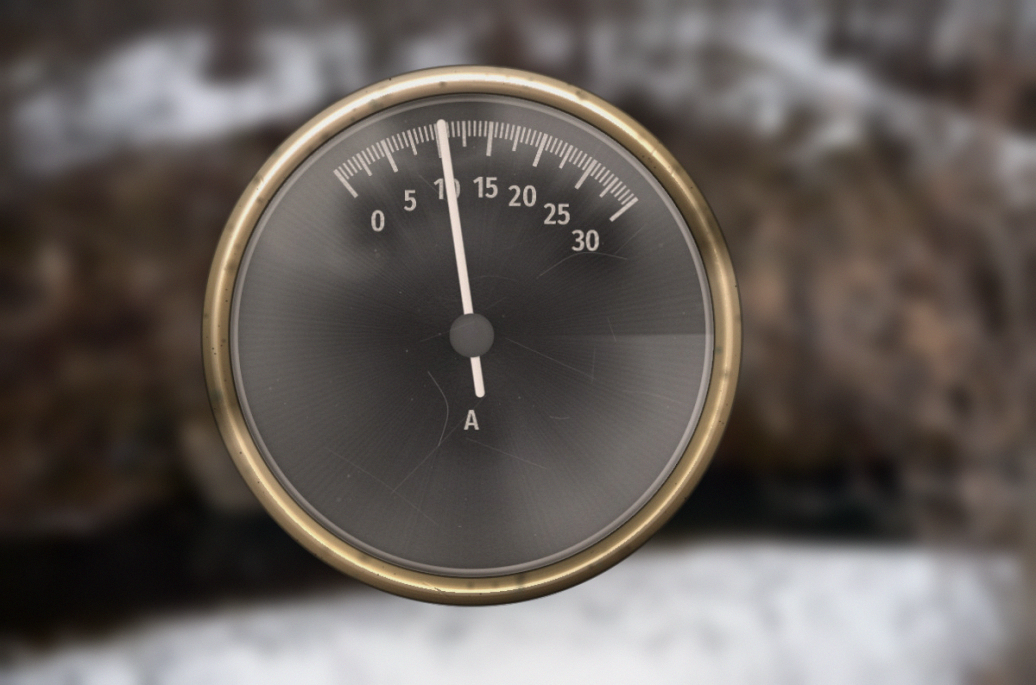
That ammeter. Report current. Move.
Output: 10.5 A
